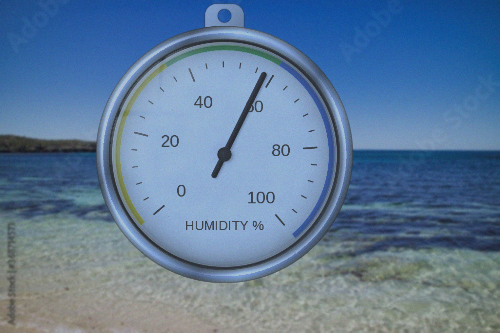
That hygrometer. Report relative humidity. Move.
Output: 58 %
